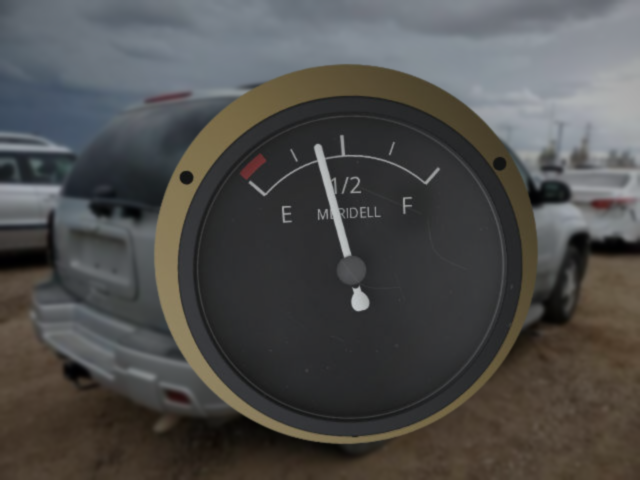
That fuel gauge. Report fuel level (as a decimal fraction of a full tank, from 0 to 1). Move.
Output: 0.375
